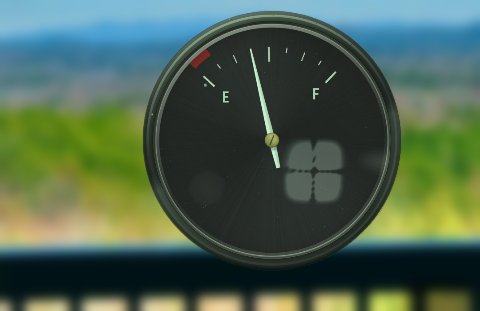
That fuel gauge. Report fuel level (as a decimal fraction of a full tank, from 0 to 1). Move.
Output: 0.375
